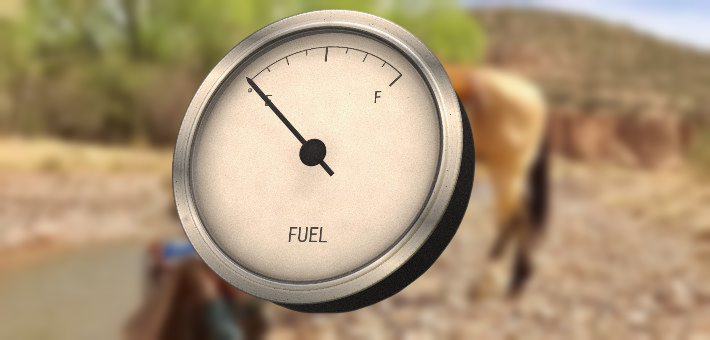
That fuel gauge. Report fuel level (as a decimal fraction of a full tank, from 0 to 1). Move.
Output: 0
